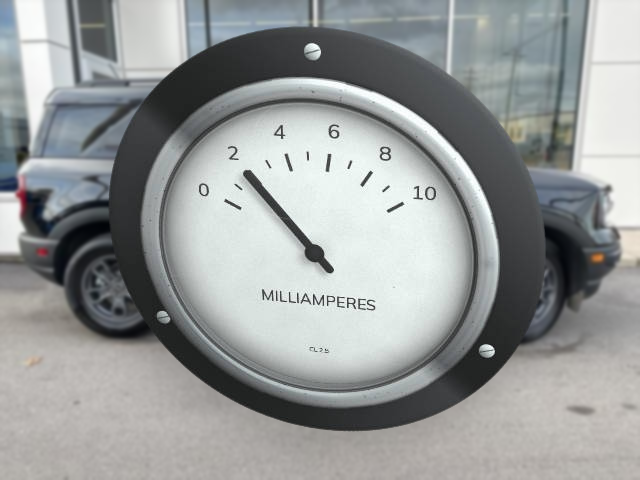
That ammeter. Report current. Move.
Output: 2 mA
